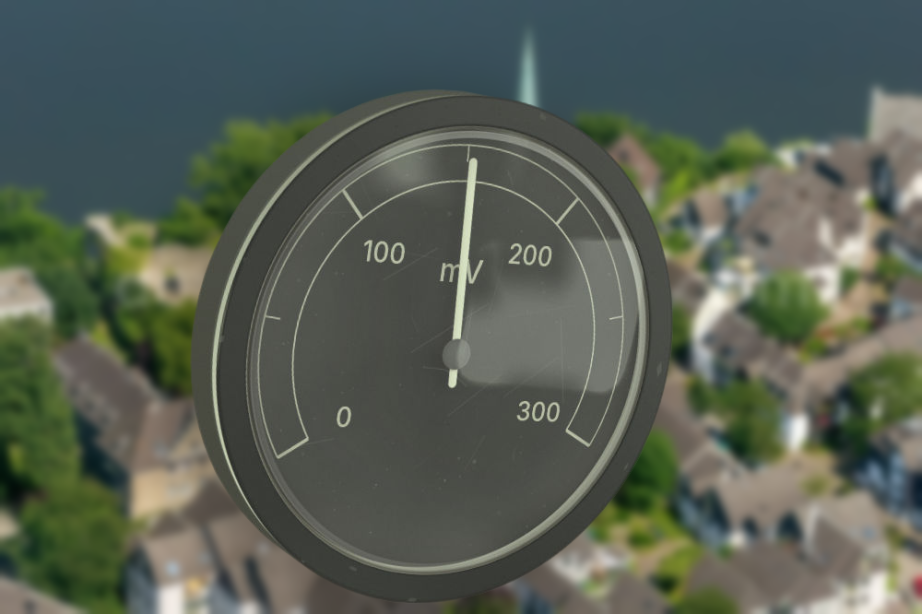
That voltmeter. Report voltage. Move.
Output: 150 mV
